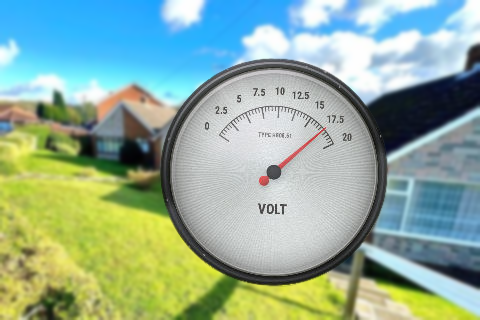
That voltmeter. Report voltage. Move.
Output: 17.5 V
